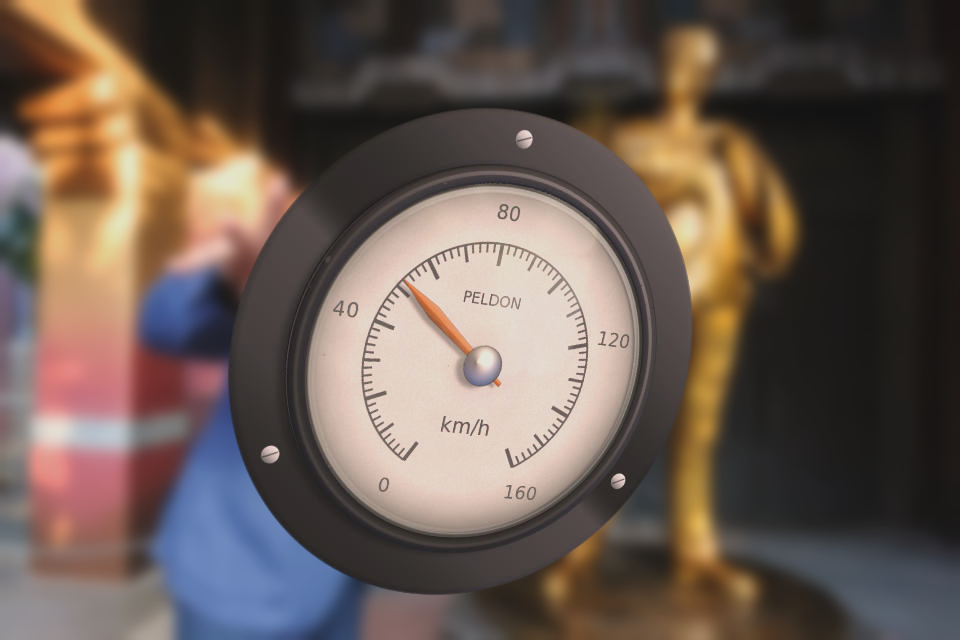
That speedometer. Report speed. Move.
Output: 52 km/h
